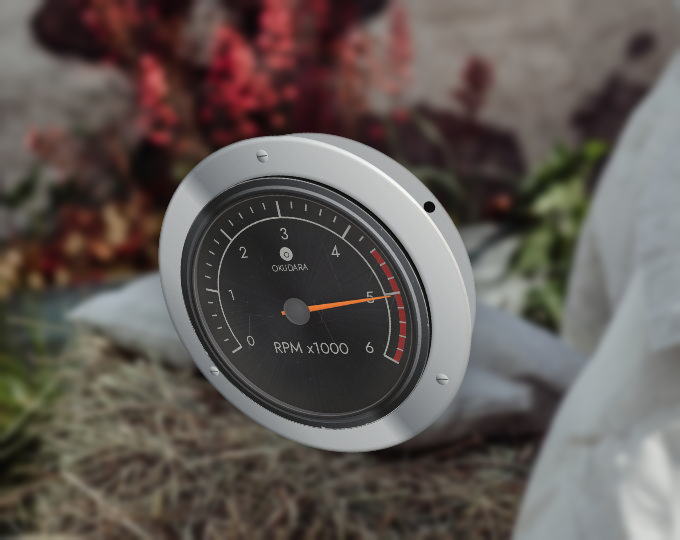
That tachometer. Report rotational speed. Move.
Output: 5000 rpm
